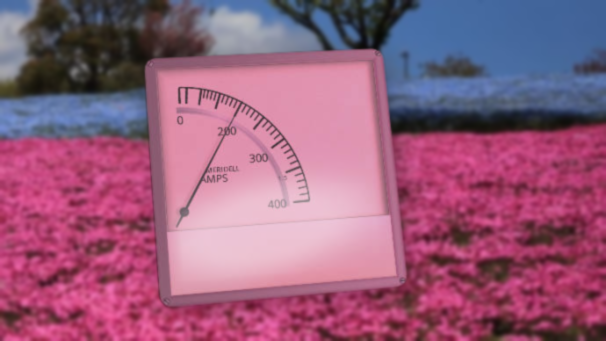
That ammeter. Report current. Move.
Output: 200 A
